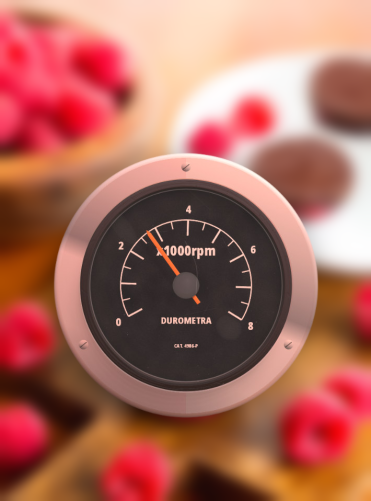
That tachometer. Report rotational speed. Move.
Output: 2750 rpm
